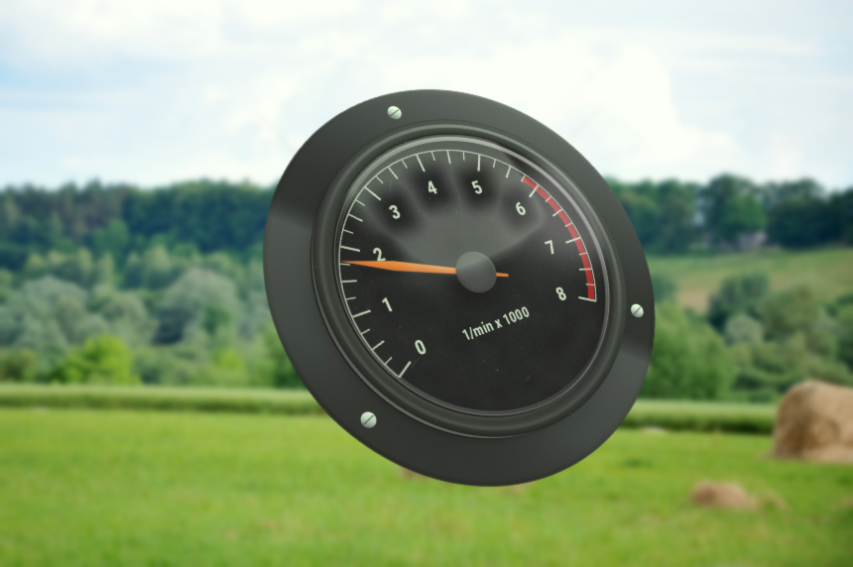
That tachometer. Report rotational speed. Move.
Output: 1750 rpm
